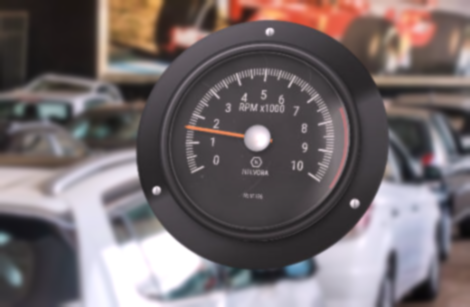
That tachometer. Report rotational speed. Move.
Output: 1500 rpm
